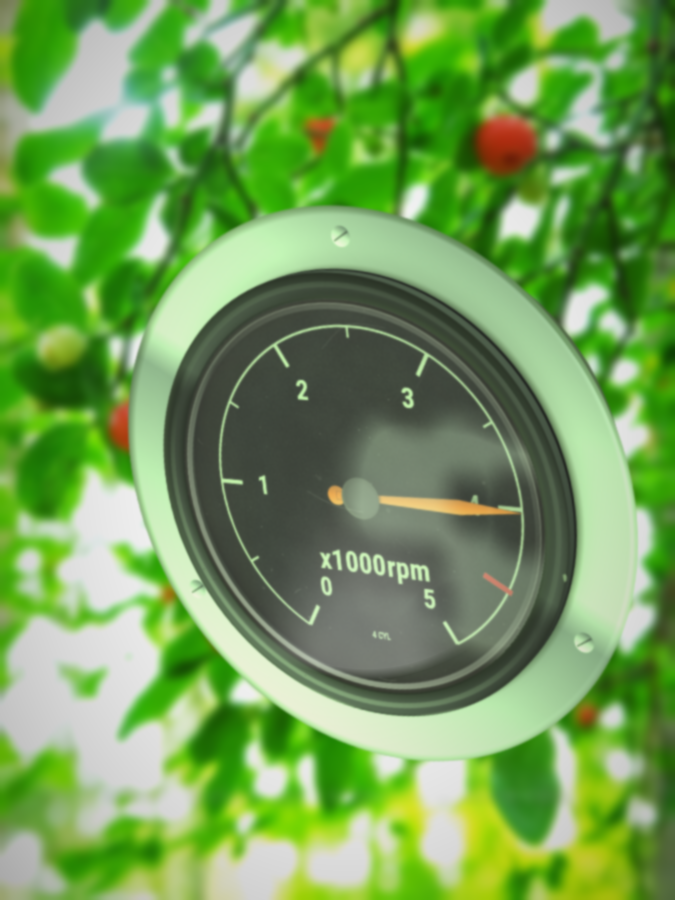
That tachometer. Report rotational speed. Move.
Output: 4000 rpm
